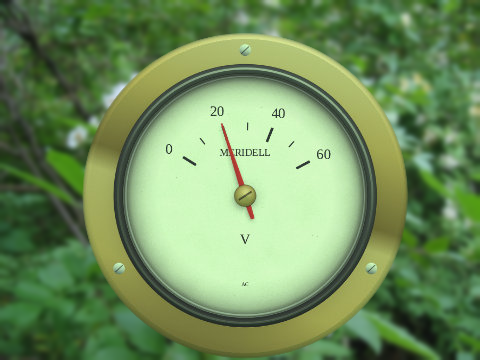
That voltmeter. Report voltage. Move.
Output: 20 V
